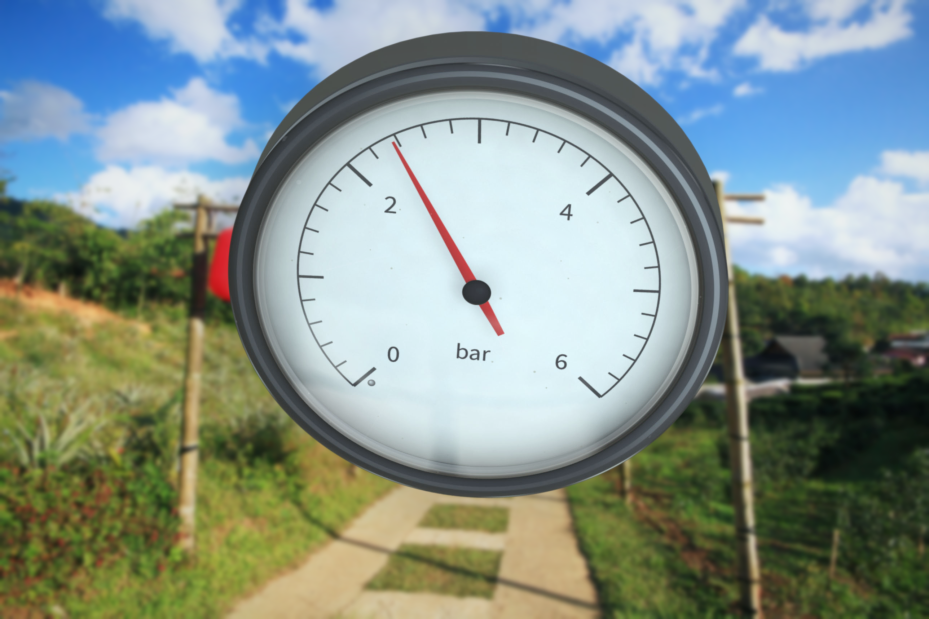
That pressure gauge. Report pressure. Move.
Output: 2.4 bar
